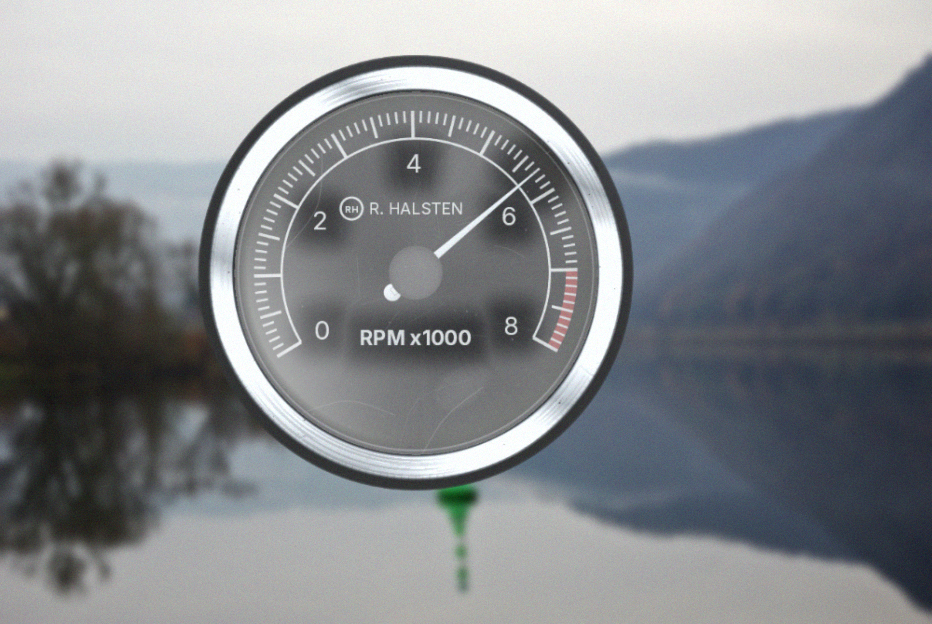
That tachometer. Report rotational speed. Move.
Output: 5700 rpm
